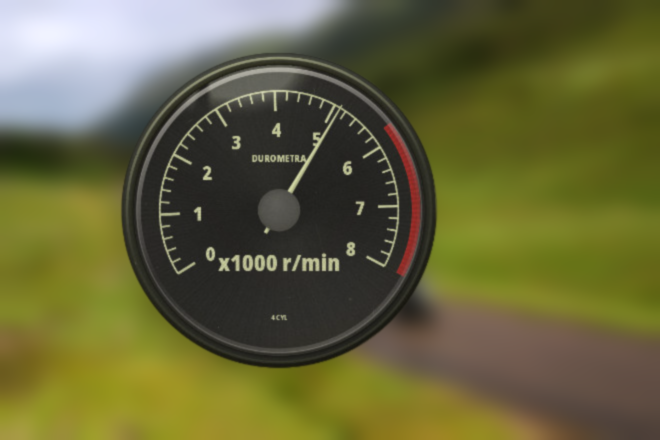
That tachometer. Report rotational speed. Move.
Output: 5100 rpm
